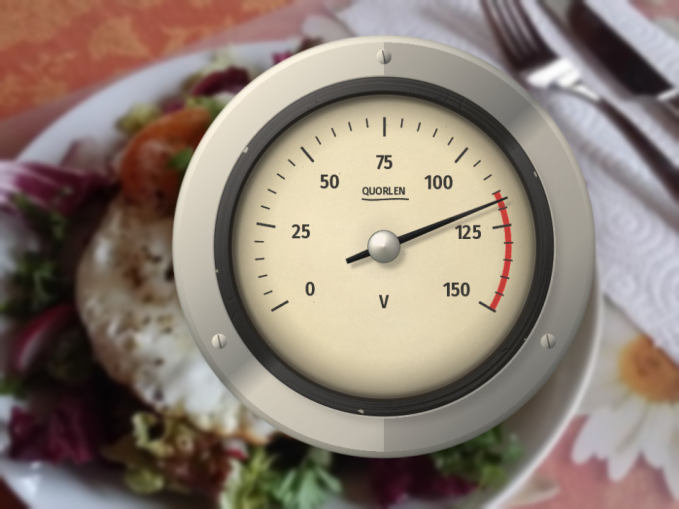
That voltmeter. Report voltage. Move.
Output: 117.5 V
